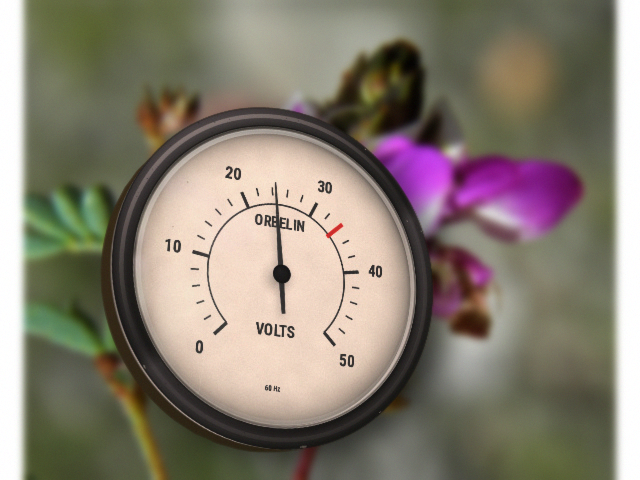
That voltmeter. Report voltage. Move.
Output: 24 V
